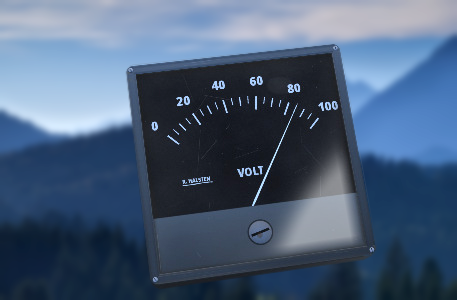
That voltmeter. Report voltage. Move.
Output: 85 V
